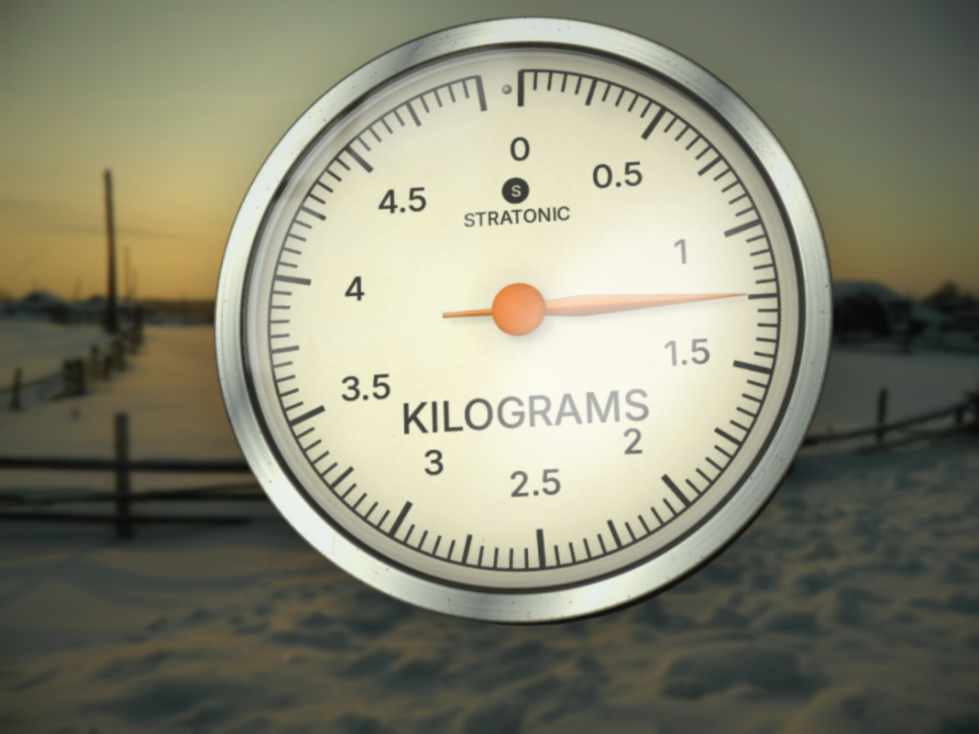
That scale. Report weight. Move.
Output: 1.25 kg
